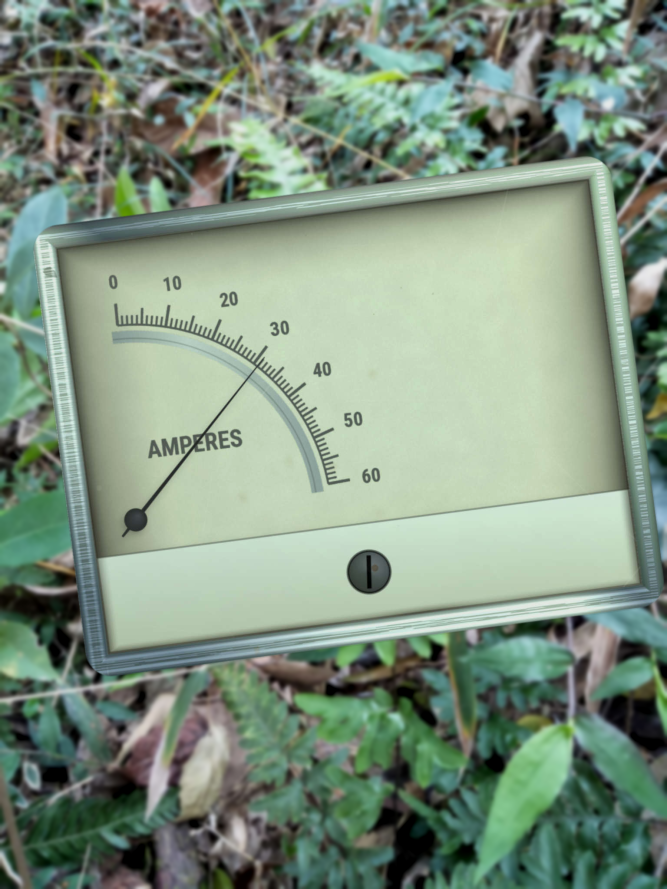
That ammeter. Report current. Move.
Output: 31 A
